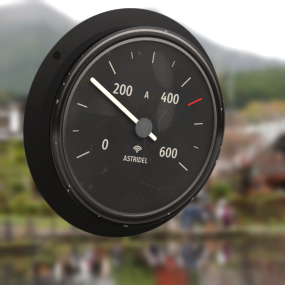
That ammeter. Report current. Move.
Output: 150 A
